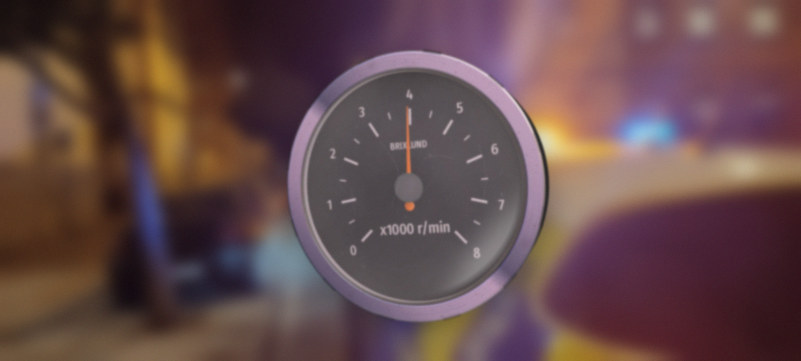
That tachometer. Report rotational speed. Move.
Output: 4000 rpm
